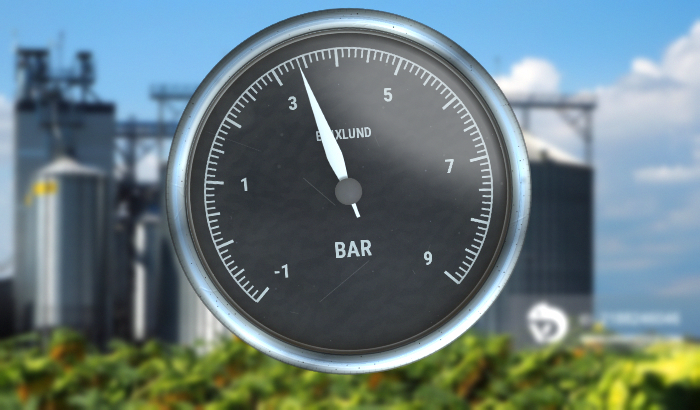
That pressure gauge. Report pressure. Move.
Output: 3.4 bar
